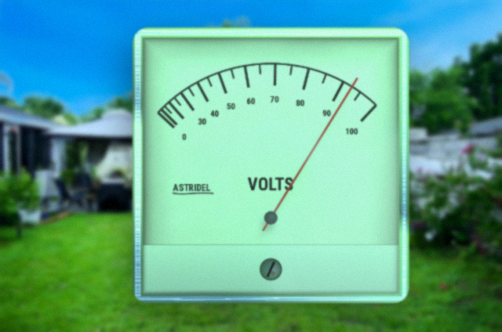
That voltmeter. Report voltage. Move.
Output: 92.5 V
